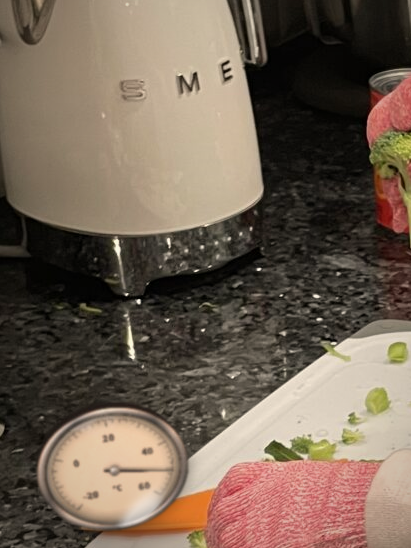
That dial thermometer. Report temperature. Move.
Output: 50 °C
